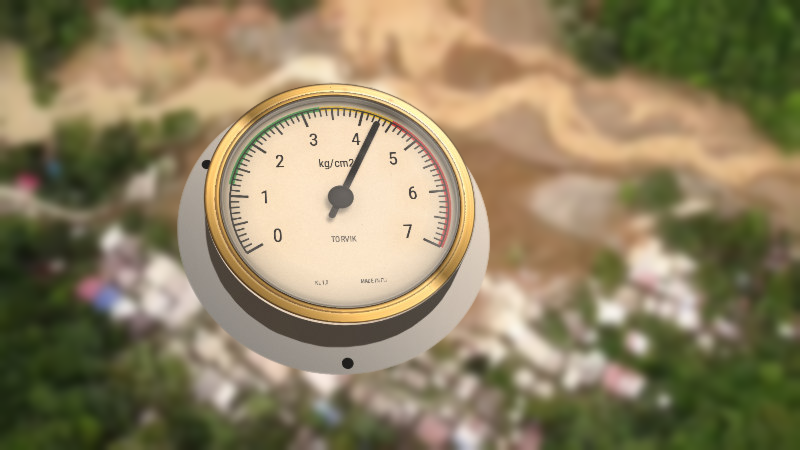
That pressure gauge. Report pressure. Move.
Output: 4.3 kg/cm²
